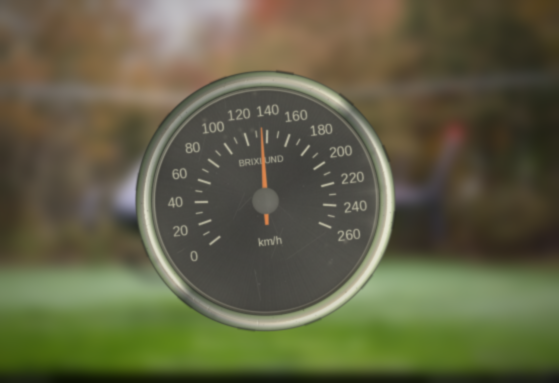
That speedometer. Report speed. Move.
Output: 135 km/h
